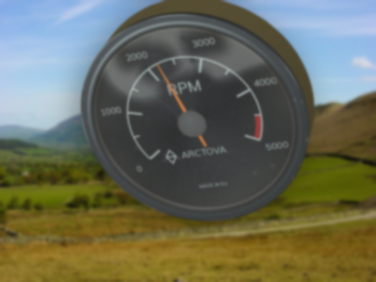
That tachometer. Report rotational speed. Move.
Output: 2250 rpm
